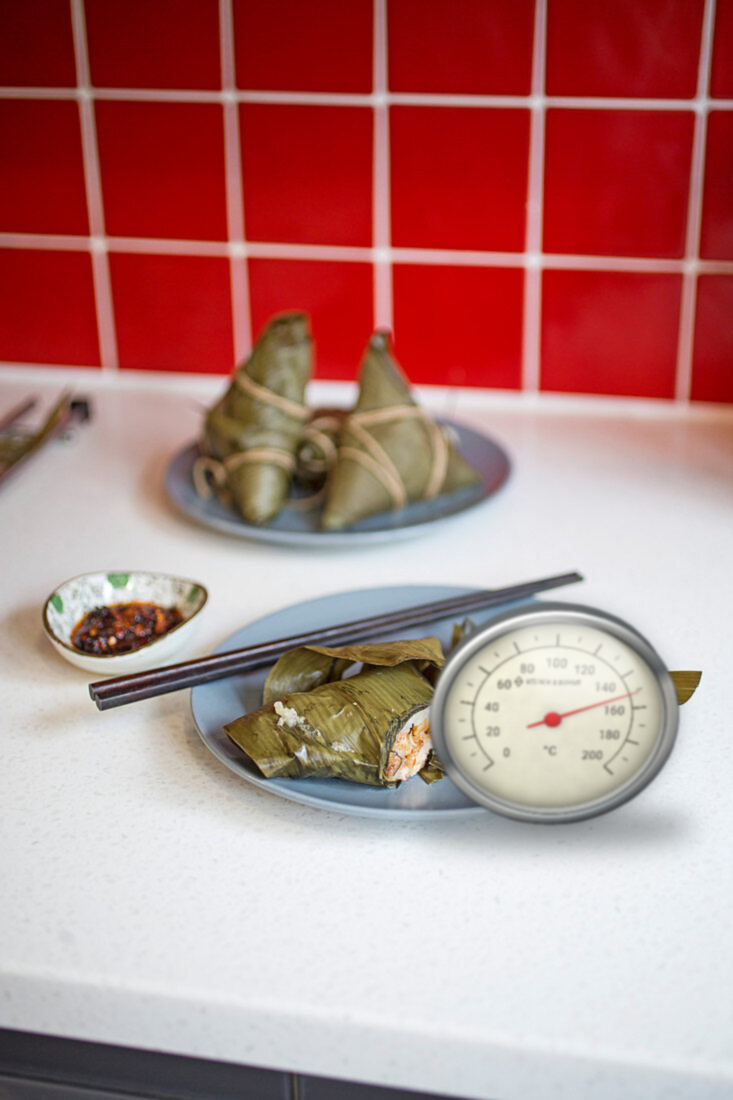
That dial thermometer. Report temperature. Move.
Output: 150 °C
